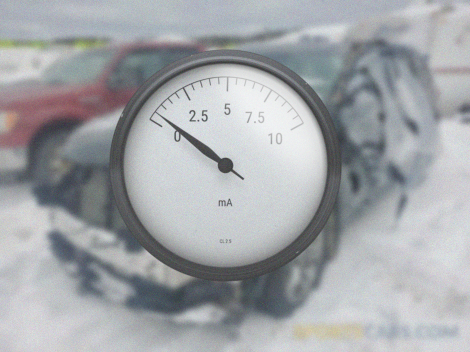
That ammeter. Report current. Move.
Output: 0.5 mA
